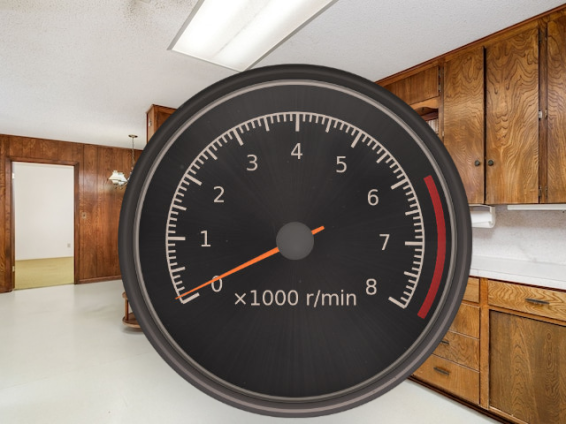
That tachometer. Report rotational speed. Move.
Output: 100 rpm
